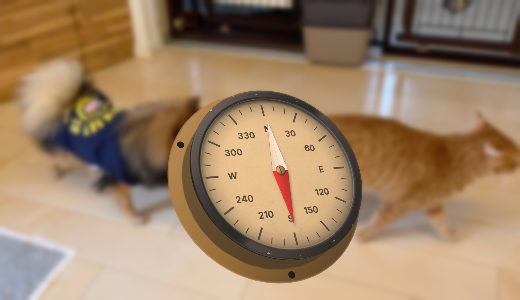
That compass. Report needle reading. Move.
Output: 180 °
